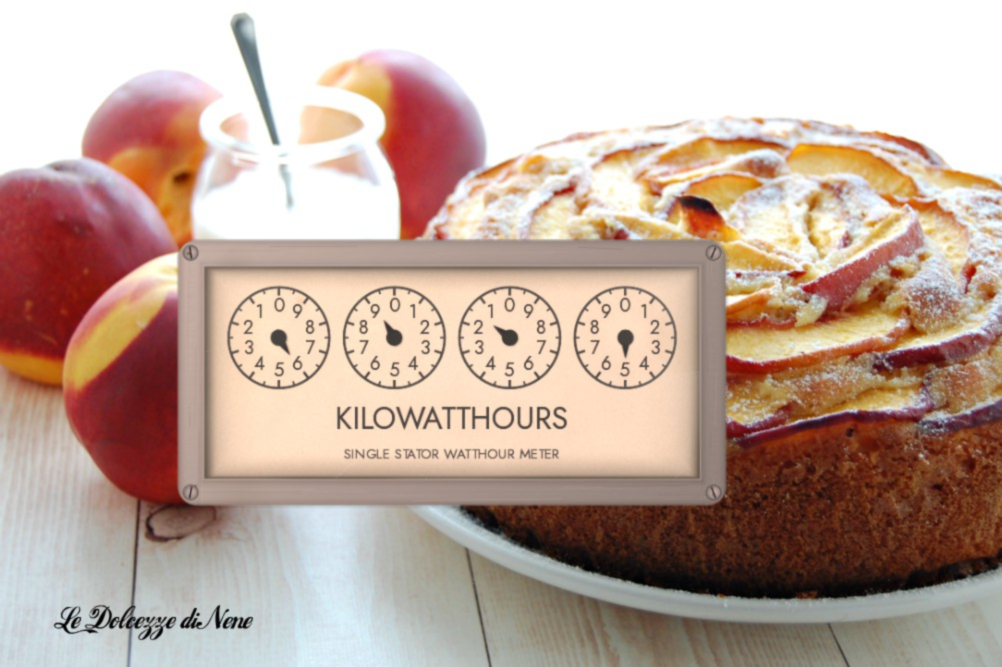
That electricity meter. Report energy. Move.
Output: 5915 kWh
